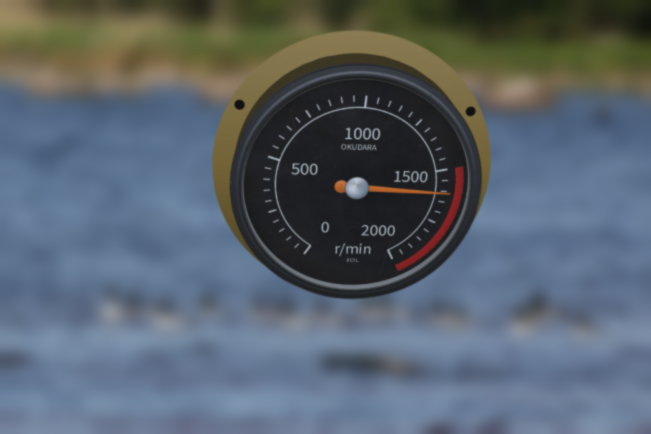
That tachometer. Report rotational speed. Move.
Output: 1600 rpm
